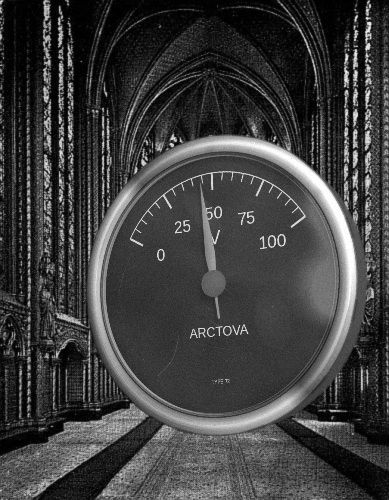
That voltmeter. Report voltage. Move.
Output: 45 V
